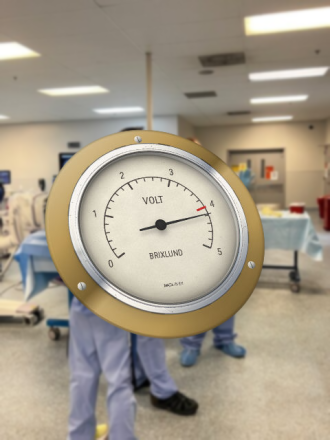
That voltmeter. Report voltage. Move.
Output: 4.2 V
